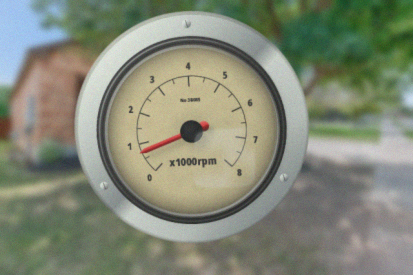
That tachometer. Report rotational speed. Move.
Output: 750 rpm
